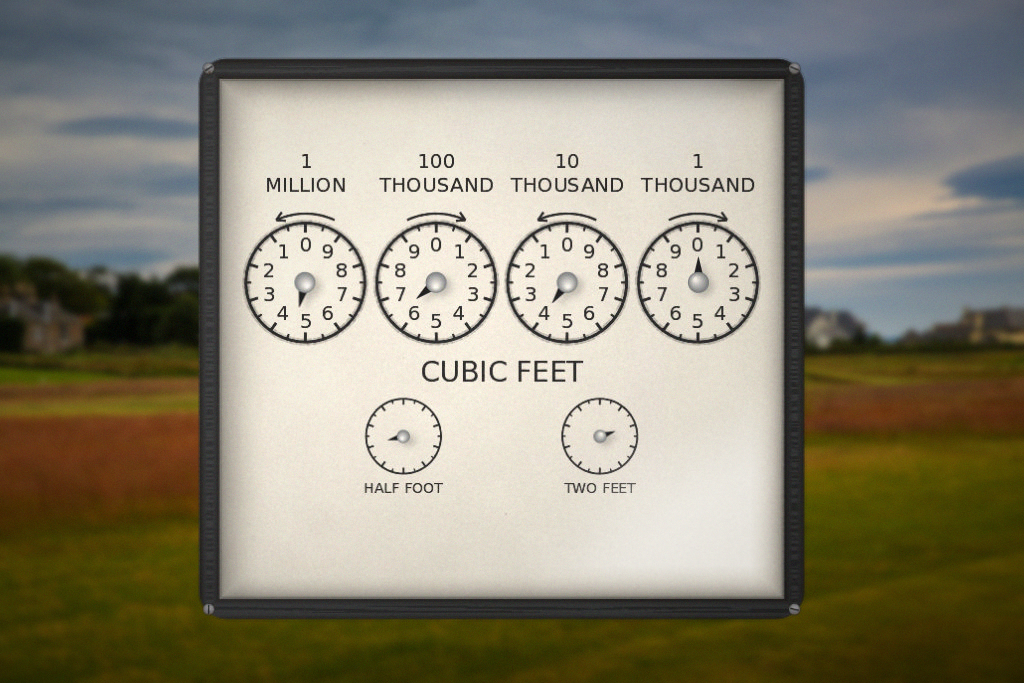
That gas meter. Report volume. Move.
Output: 464000 ft³
